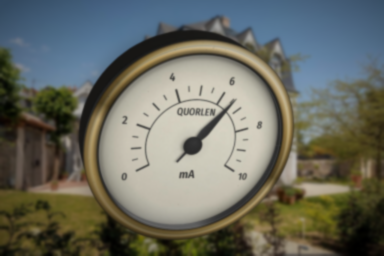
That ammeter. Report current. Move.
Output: 6.5 mA
